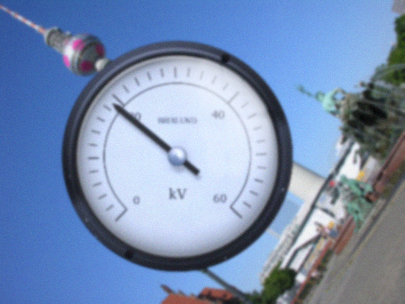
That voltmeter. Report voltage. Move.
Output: 19 kV
